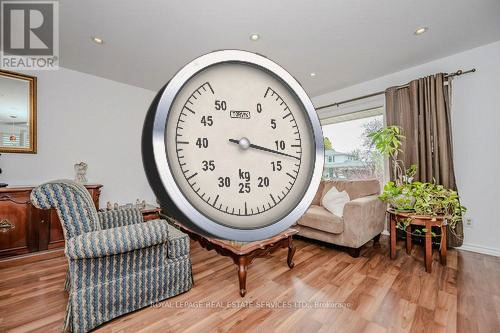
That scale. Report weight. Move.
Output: 12 kg
